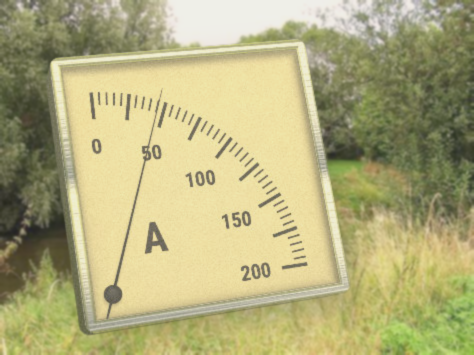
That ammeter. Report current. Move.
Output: 45 A
